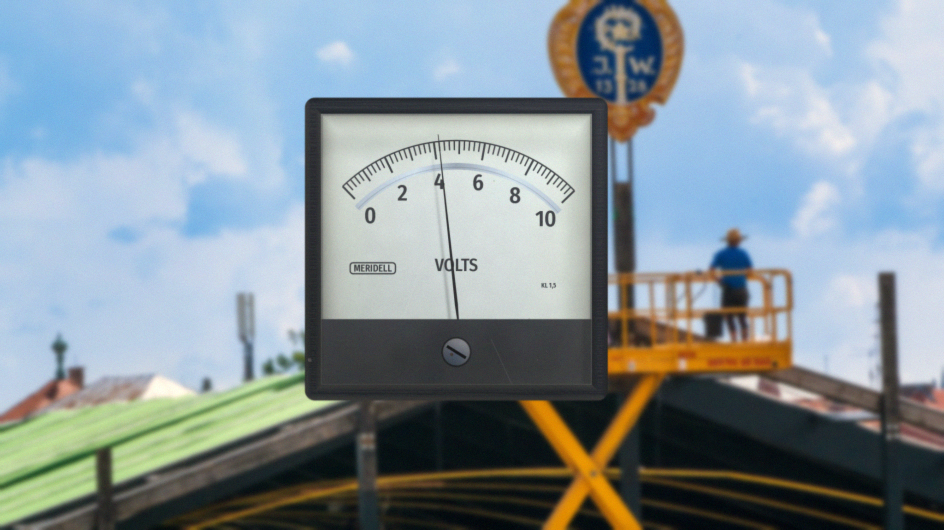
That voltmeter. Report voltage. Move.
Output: 4.2 V
